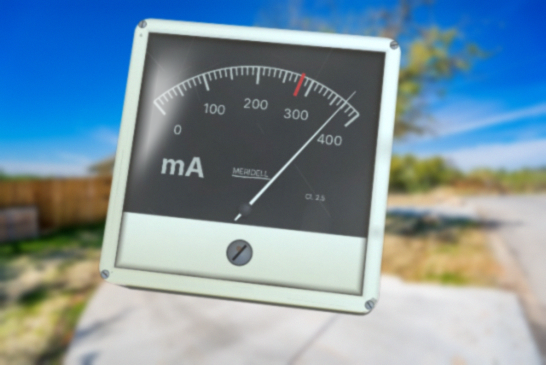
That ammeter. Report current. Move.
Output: 370 mA
